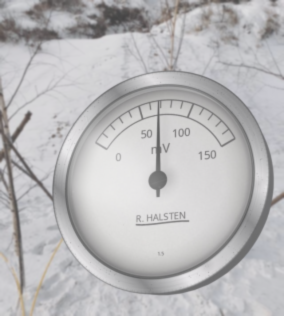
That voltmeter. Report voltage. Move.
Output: 70 mV
